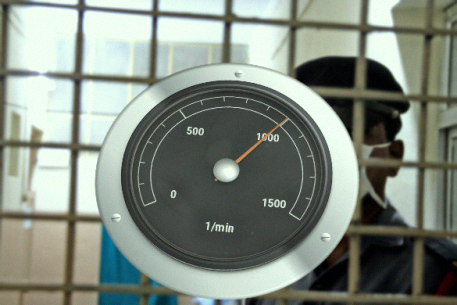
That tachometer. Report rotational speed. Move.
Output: 1000 rpm
